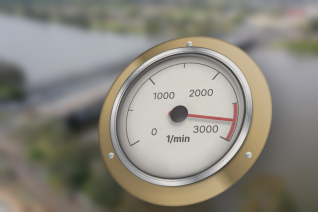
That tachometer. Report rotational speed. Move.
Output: 2750 rpm
